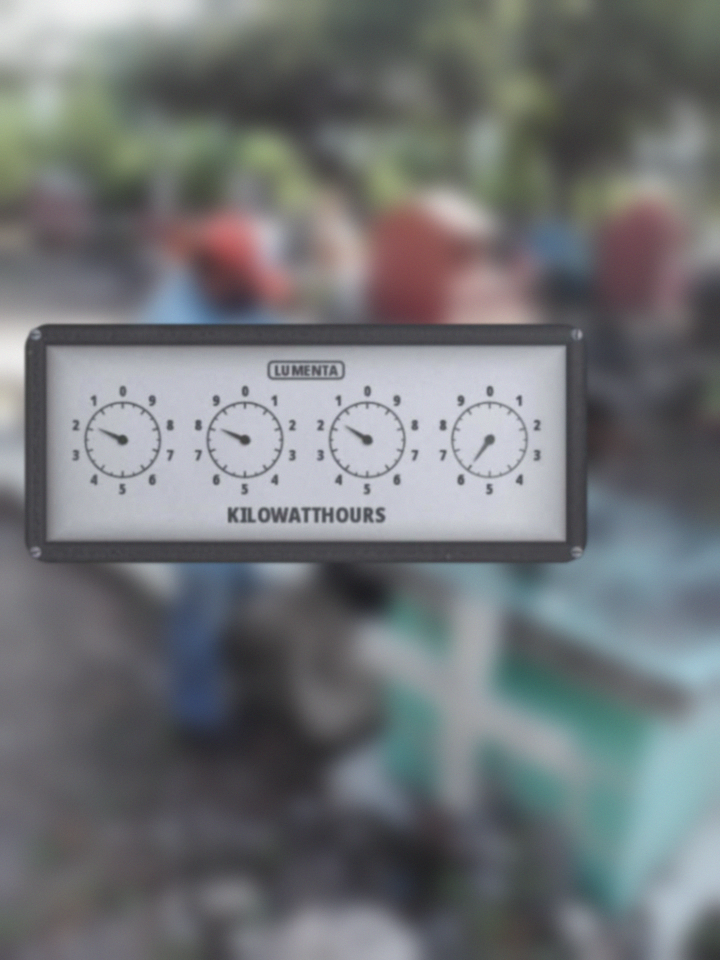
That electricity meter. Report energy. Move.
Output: 1816 kWh
